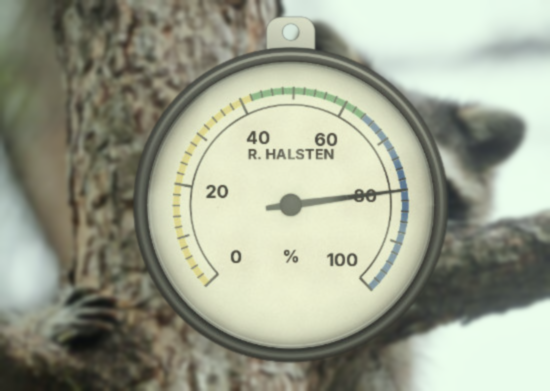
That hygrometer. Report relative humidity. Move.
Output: 80 %
